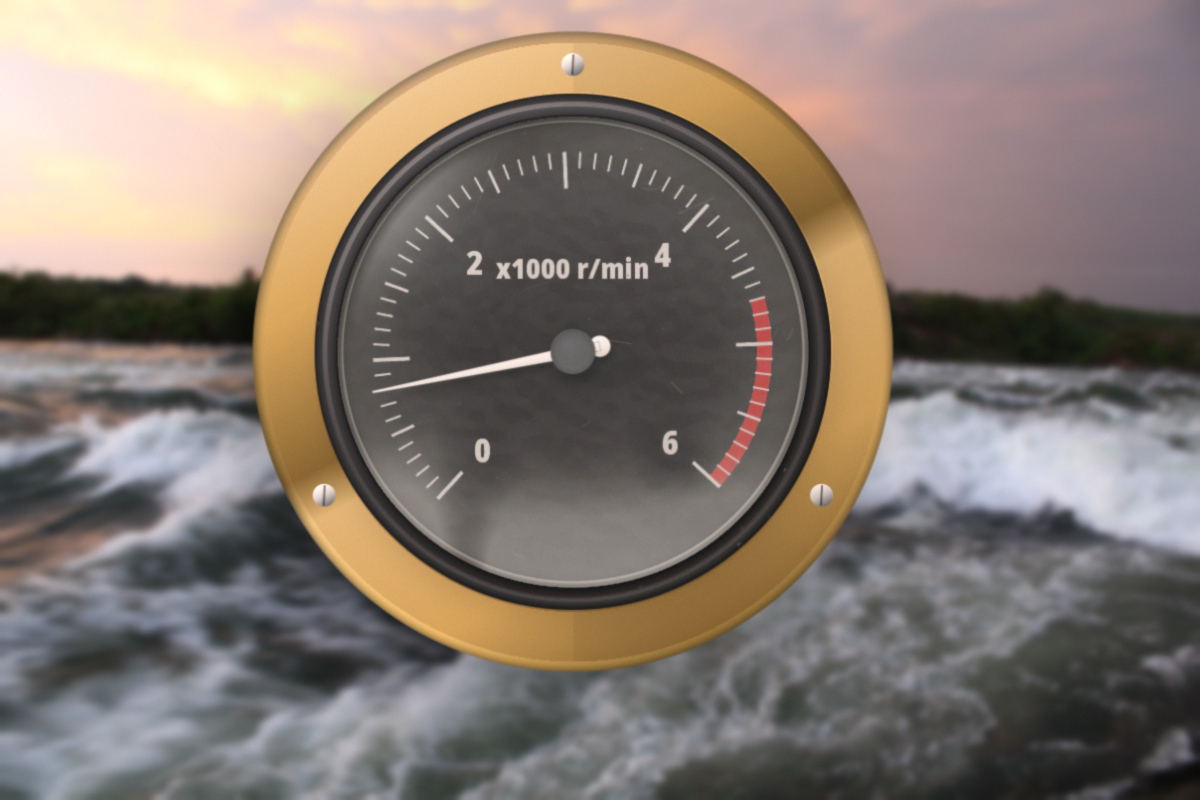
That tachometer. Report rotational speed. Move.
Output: 800 rpm
